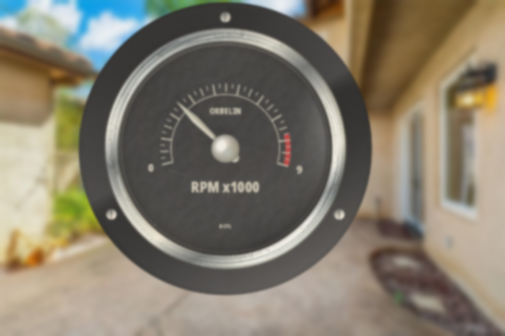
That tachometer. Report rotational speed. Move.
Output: 2500 rpm
